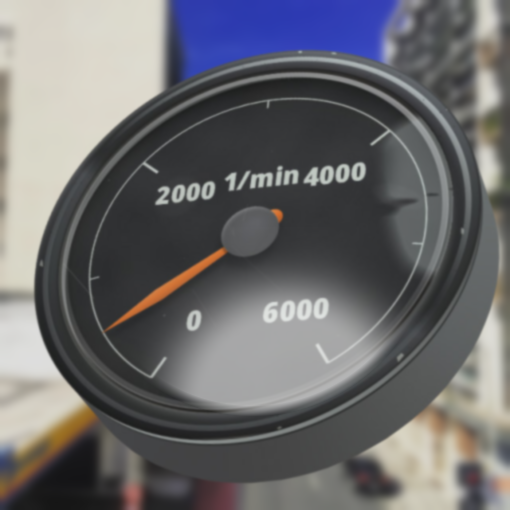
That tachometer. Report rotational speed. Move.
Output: 500 rpm
